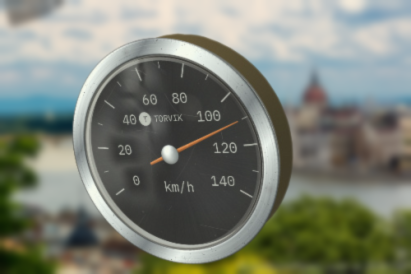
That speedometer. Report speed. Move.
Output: 110 km/h
